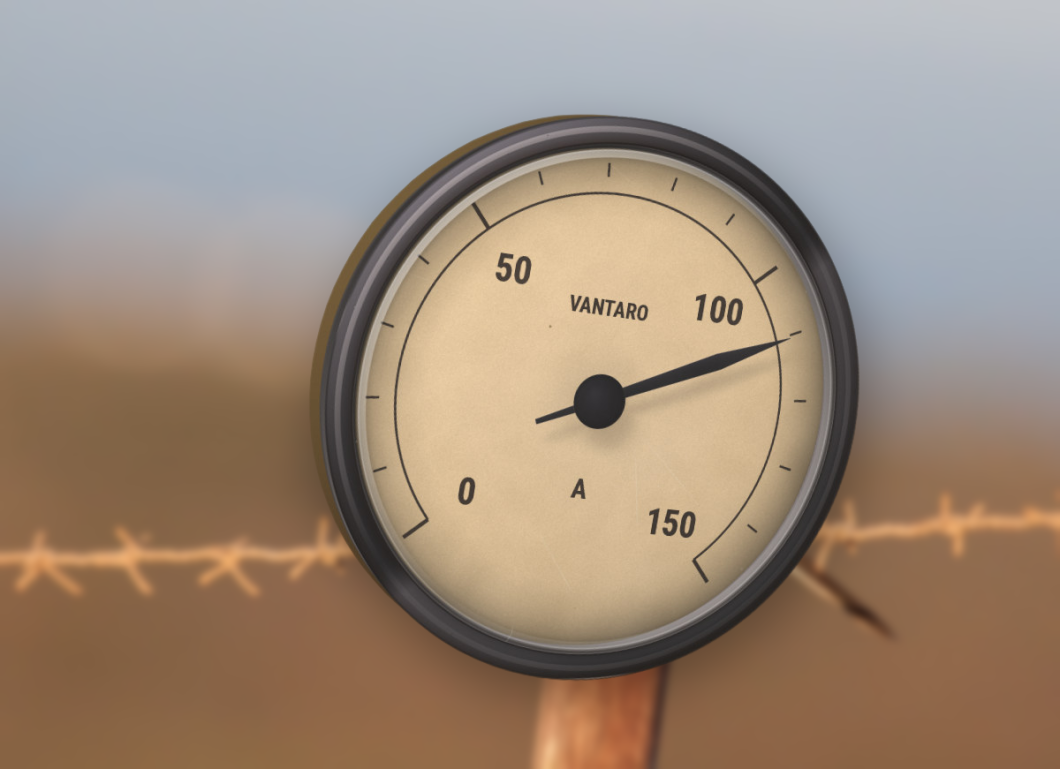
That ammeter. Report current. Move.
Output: 110 A
